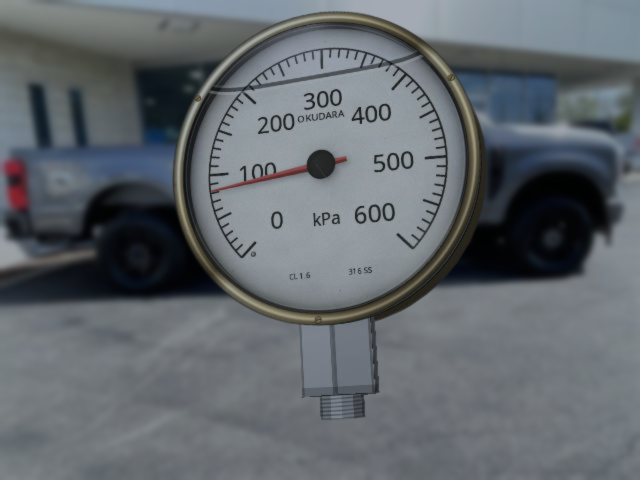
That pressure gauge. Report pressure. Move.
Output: 80 kPa
